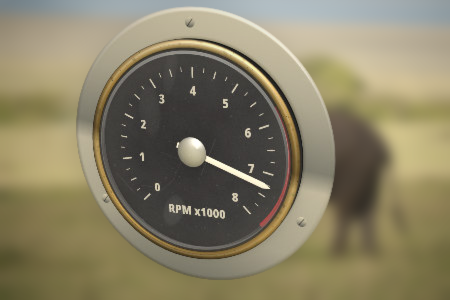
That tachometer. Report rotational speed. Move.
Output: 7250 rpm
